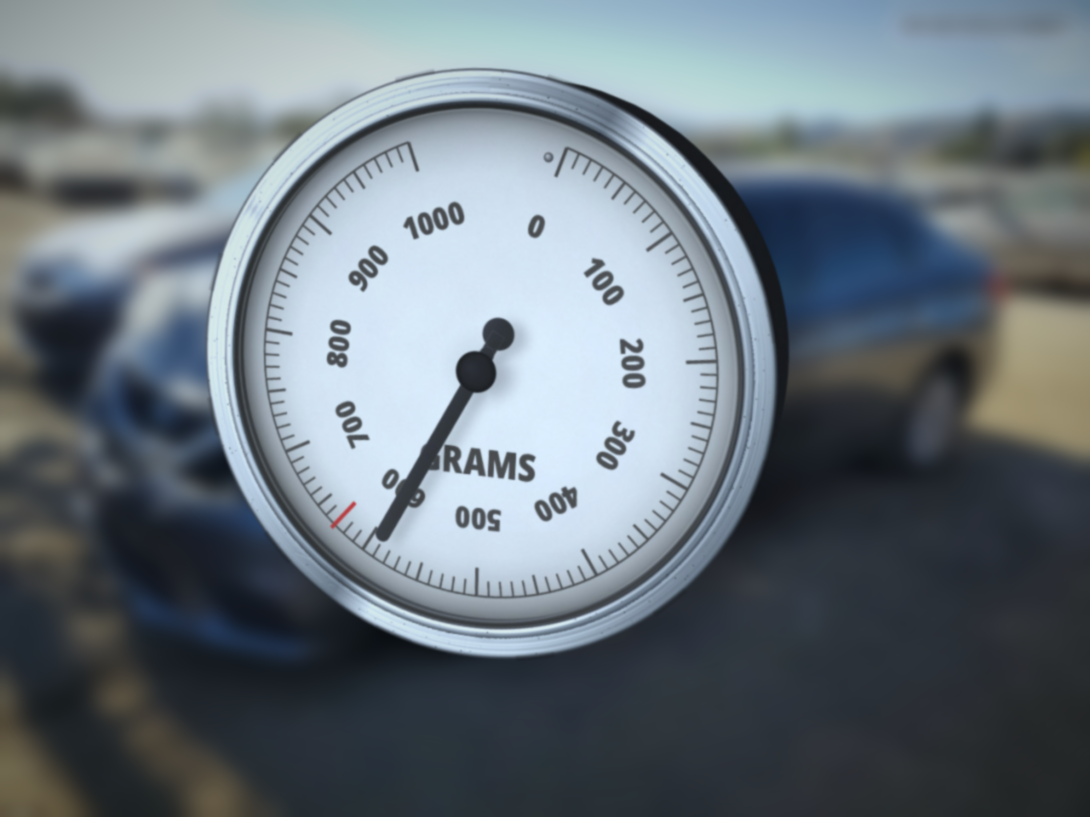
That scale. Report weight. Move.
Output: 590 g
